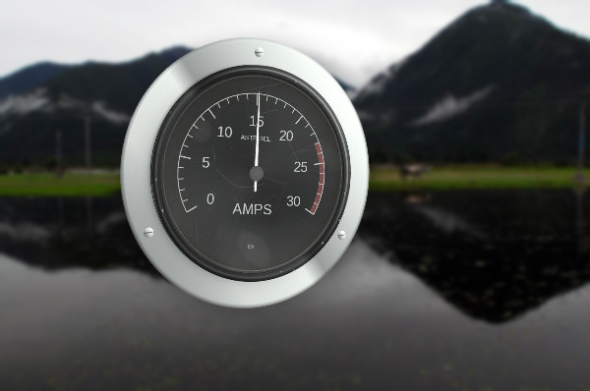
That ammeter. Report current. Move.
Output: 15 A
